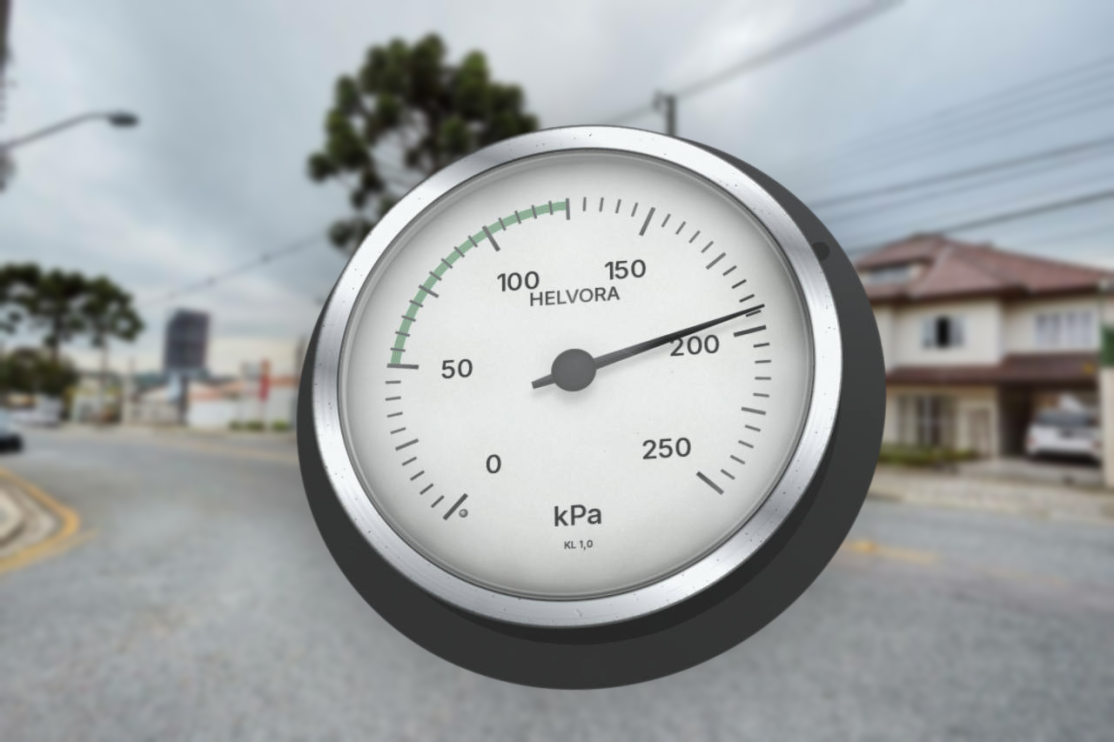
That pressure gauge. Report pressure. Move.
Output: 195 kPa
